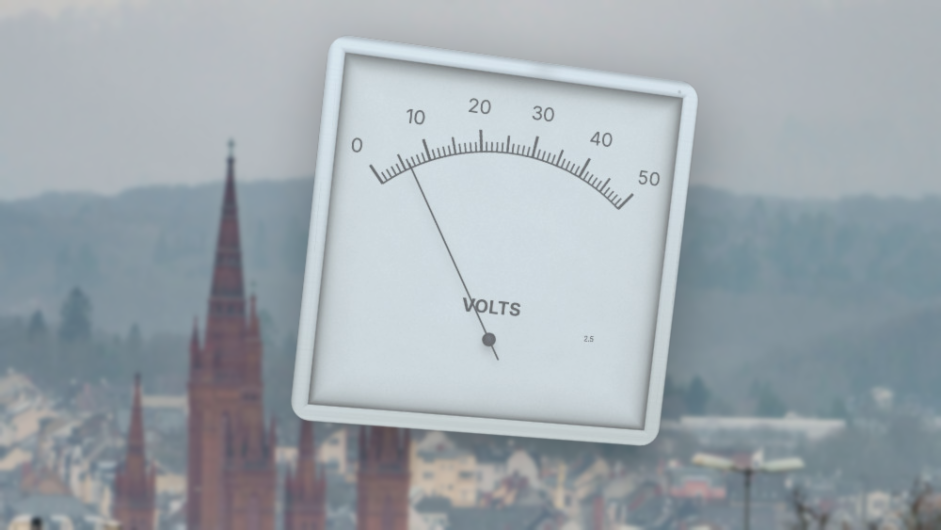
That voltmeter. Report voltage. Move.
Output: 6 V
